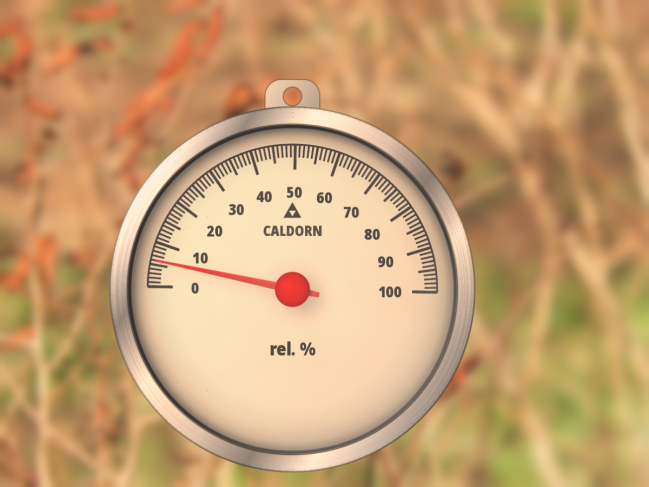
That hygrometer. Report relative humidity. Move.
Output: 6 %
